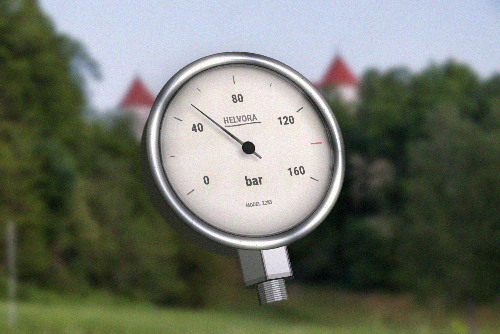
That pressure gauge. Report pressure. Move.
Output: 50 bar
